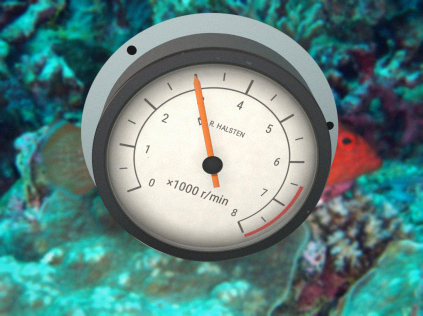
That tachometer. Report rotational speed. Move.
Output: 3000 rpm
